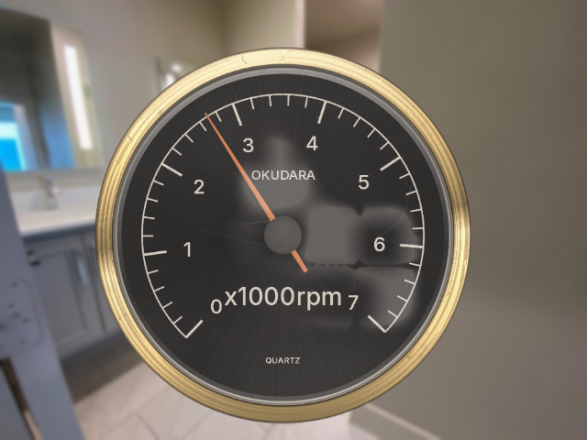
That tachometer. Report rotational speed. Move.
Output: 2700 rpm
